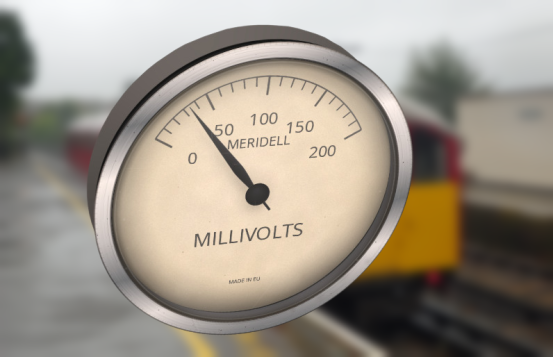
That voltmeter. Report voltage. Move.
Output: 35 mV
